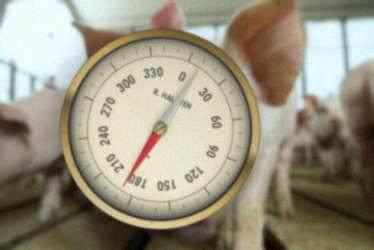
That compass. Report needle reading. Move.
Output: 190 °
